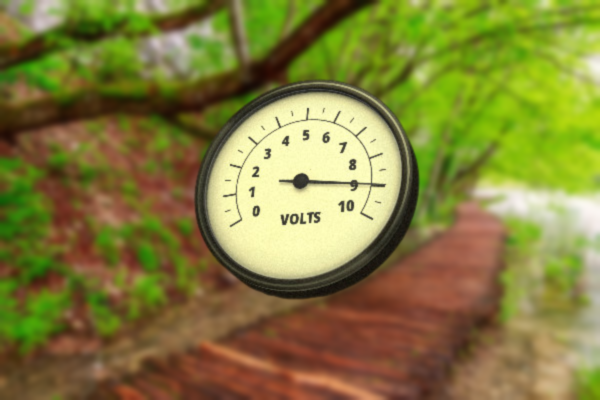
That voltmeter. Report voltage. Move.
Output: 9 V
